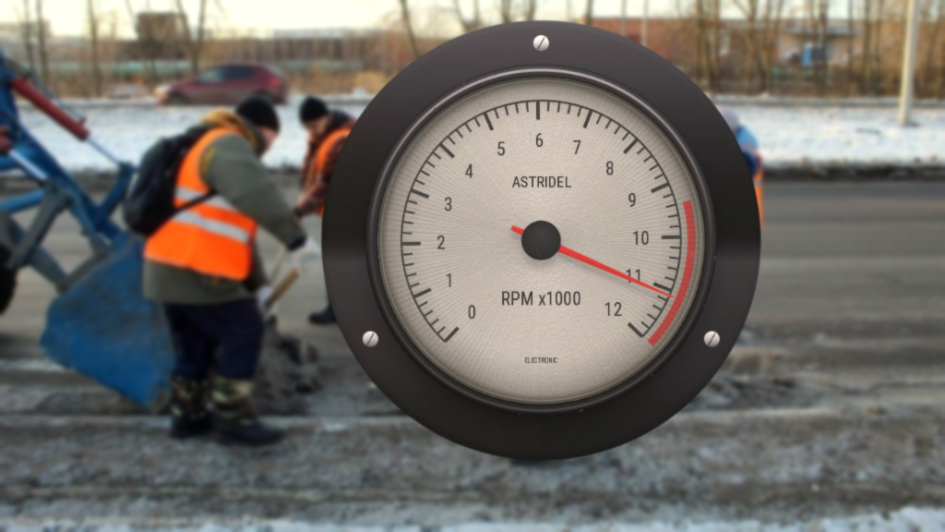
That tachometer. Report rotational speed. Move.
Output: 11100 rpm
